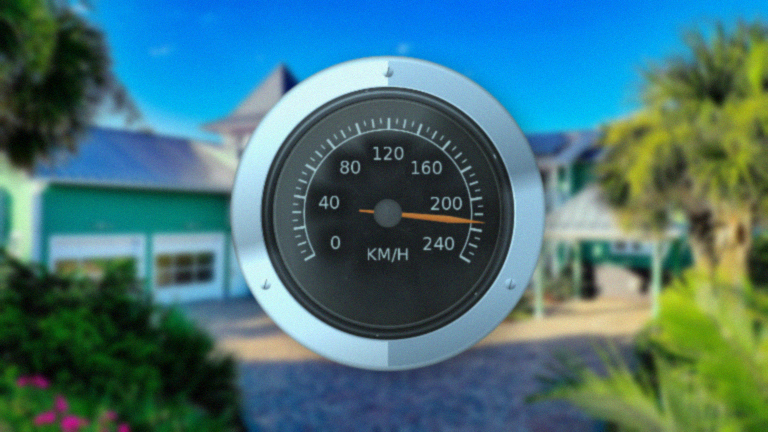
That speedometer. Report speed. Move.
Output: 215 km/h
